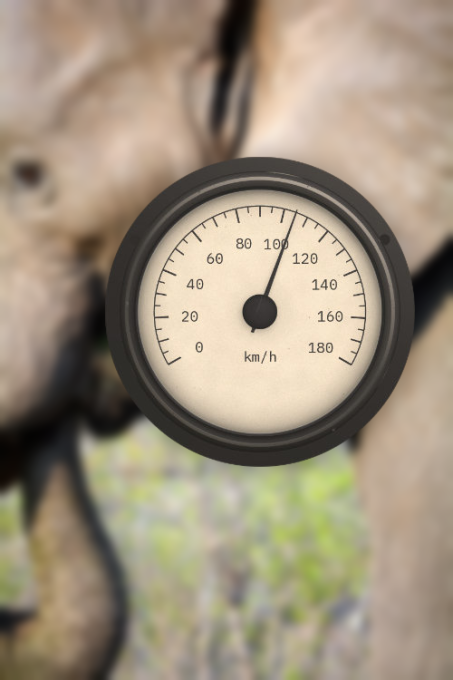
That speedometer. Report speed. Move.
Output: 105 km/h
